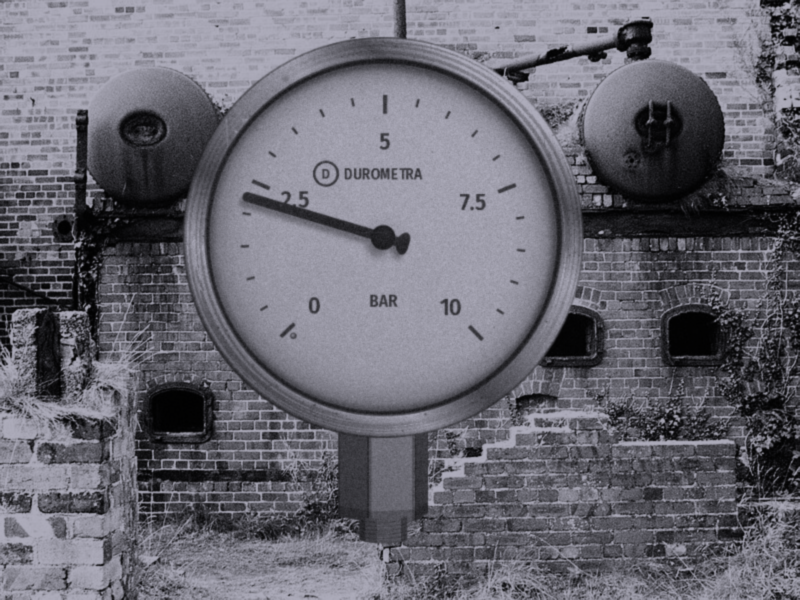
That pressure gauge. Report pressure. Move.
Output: 2.25 bar
